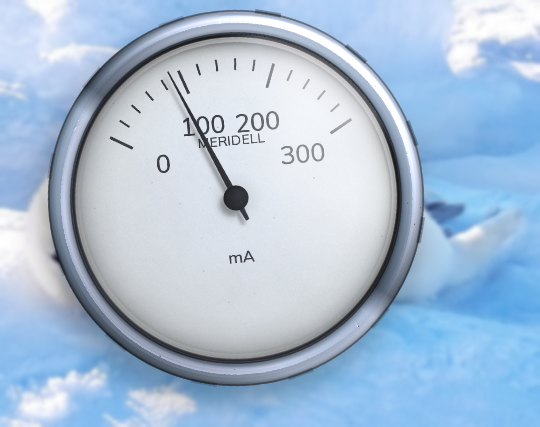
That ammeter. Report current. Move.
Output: 90 mA
